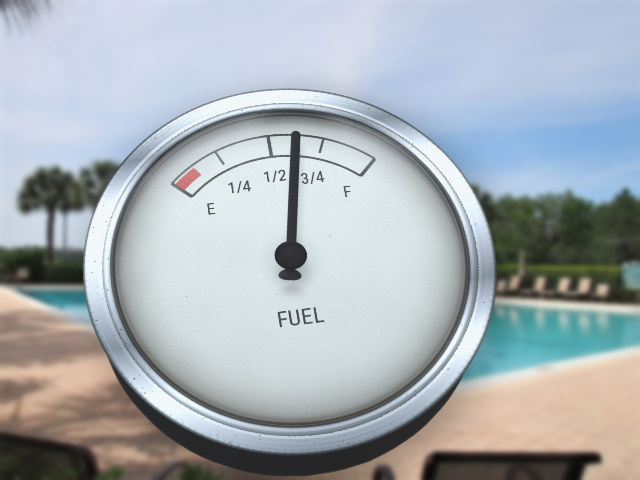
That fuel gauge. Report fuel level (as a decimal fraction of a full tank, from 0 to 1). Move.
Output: 0.625
